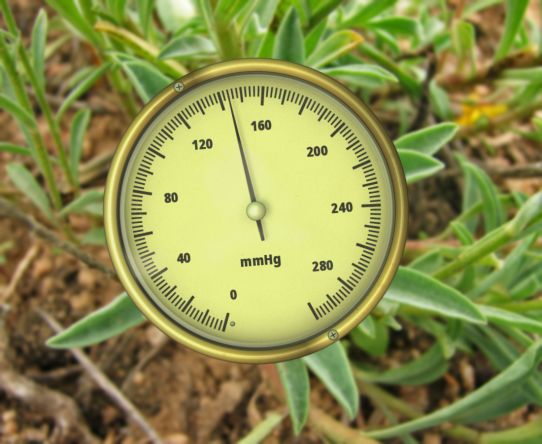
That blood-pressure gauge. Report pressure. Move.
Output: 144 mmHg
